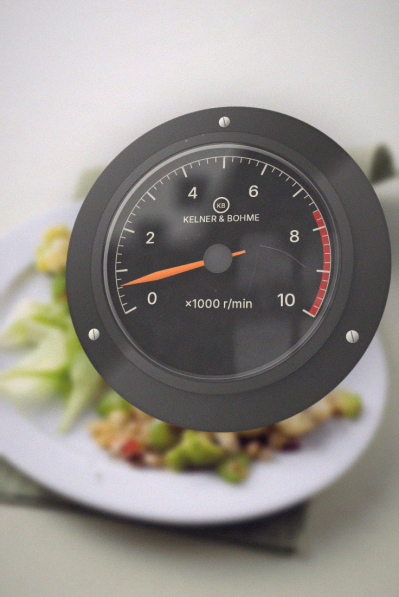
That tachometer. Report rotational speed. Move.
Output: 600 rpm
